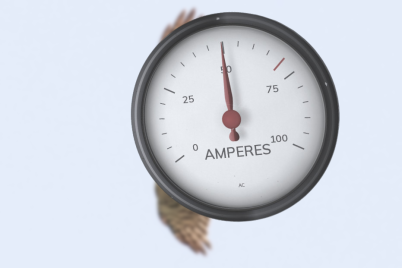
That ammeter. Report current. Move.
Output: 50 A
